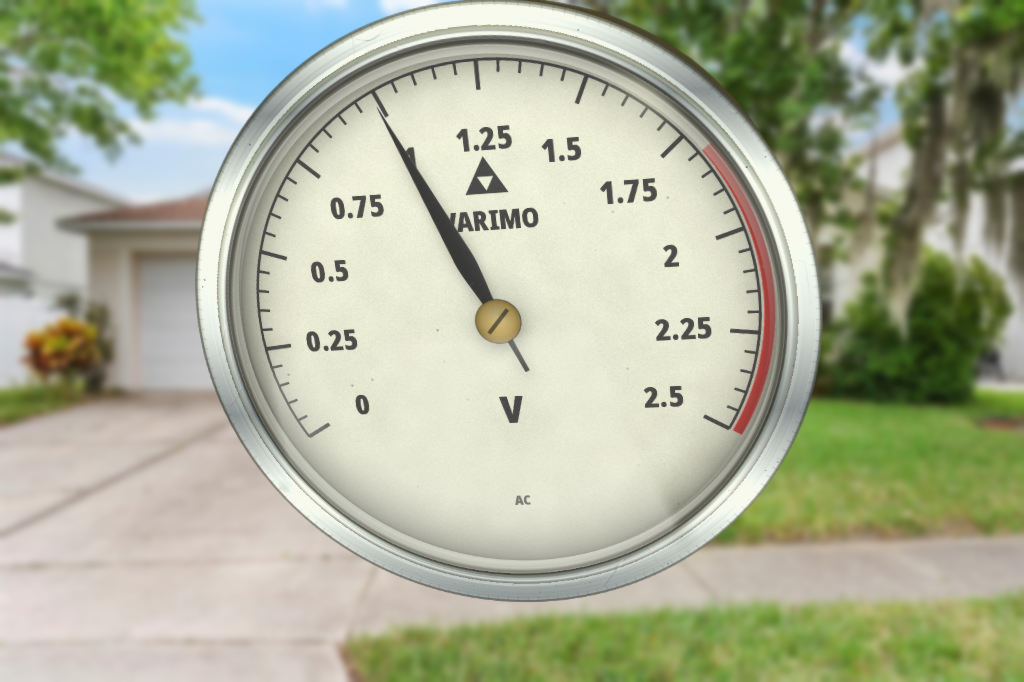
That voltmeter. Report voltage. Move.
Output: 1 V
